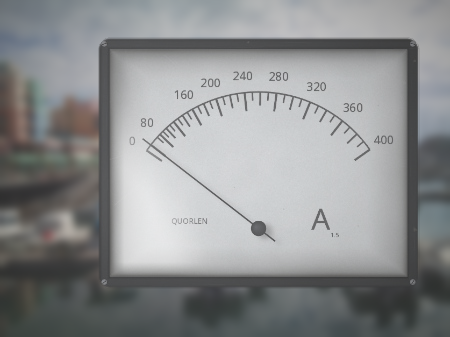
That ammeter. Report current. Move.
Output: 40 A
